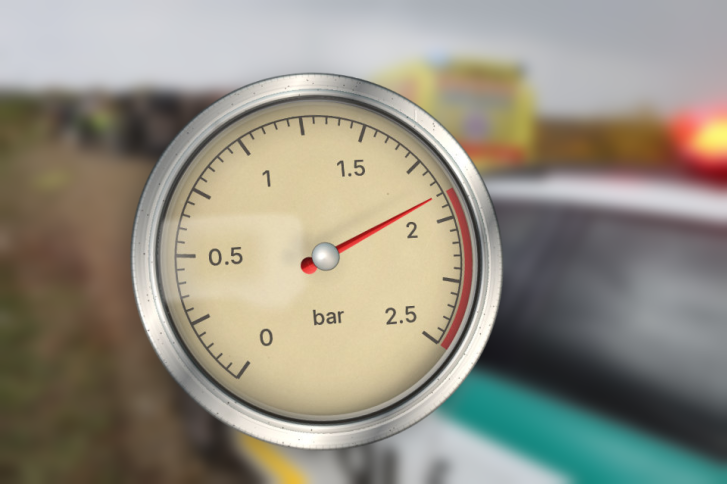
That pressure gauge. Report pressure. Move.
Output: 1.9 bar
